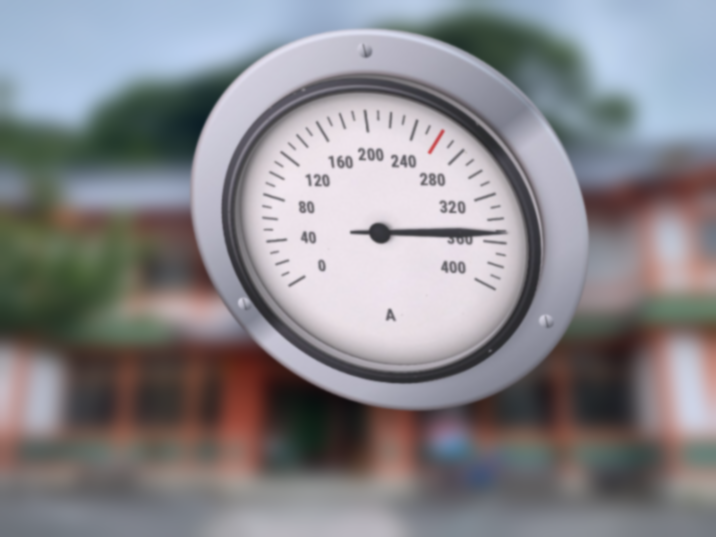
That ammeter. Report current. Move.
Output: 350 A
